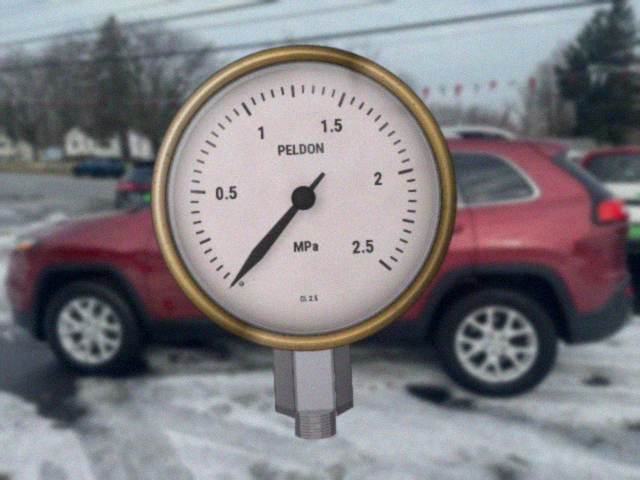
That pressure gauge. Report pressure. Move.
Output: 0 MPa
